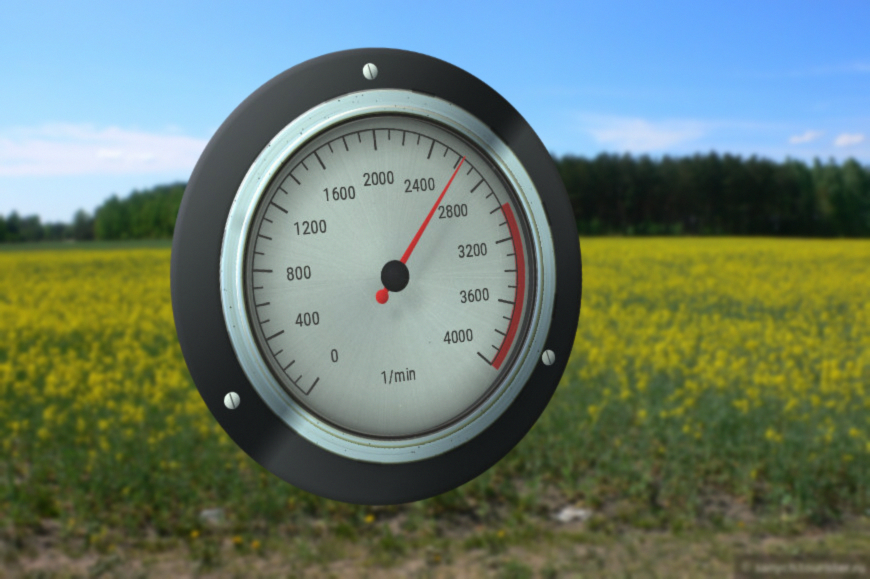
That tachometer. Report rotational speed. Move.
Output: 2600 rpm
